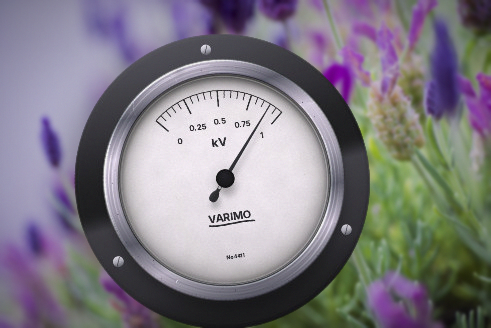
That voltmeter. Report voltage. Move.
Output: 0.9 kV
